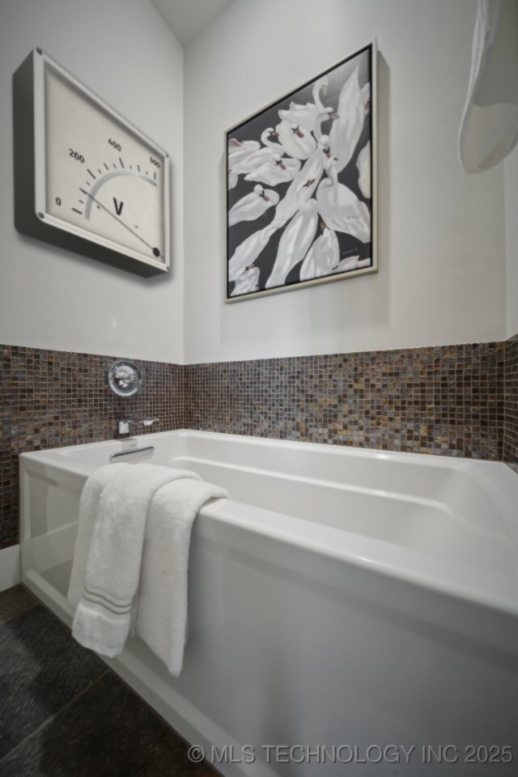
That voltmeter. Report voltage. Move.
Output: 100 V
